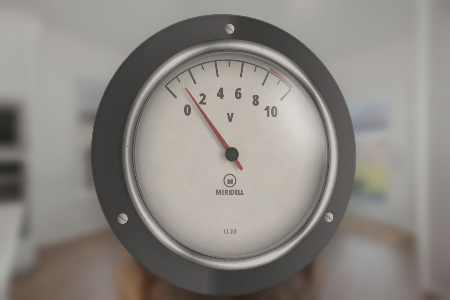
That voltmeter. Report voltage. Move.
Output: 1 V
